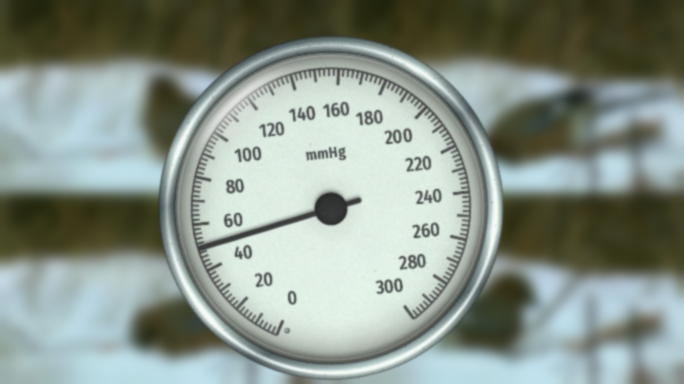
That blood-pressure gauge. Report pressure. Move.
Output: 50 mmHg
